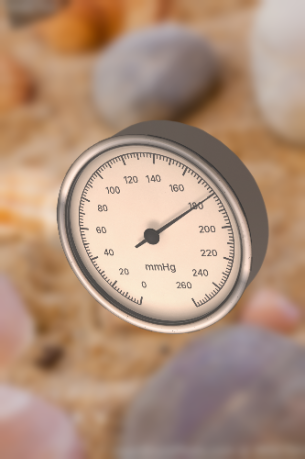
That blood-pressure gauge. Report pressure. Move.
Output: 180 mmHg
